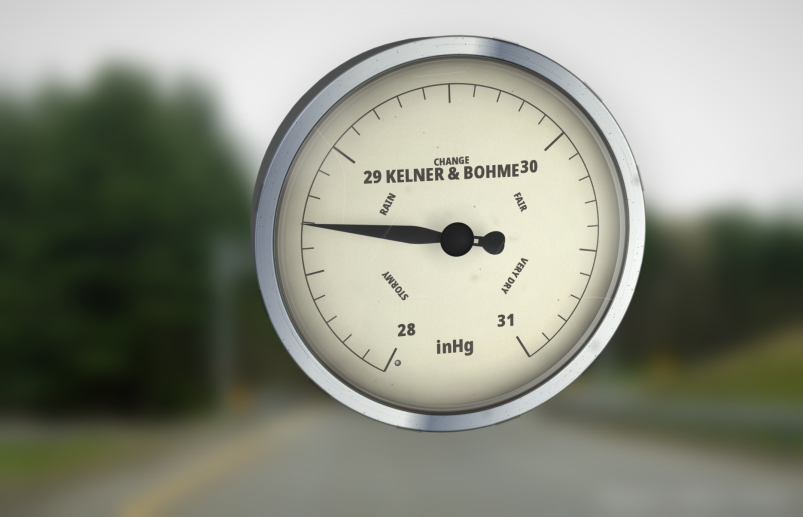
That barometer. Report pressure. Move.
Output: 28.7 inHg
